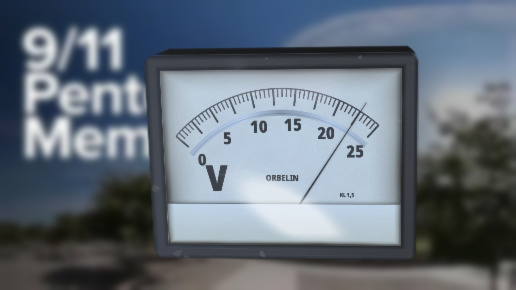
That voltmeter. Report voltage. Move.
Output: 22.5 V
